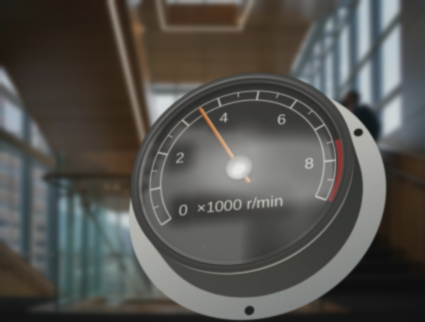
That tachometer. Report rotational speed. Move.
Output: 3500 rpm
